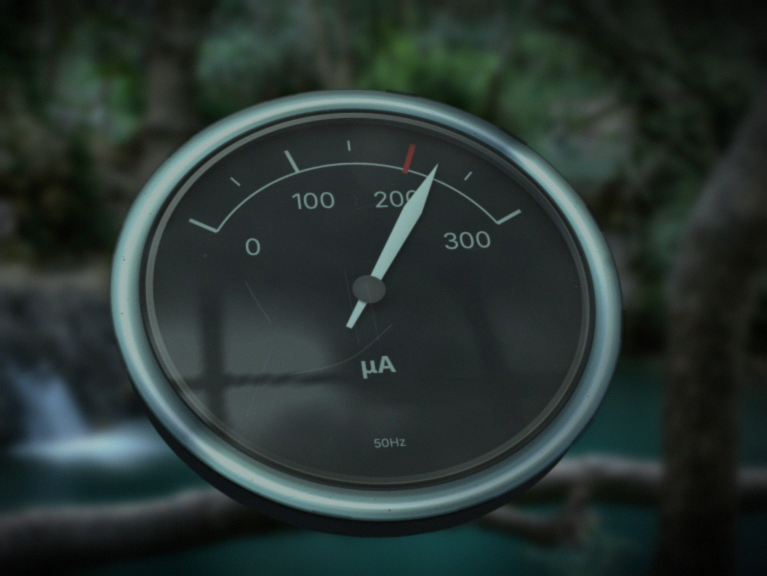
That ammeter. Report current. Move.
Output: 225 µA
